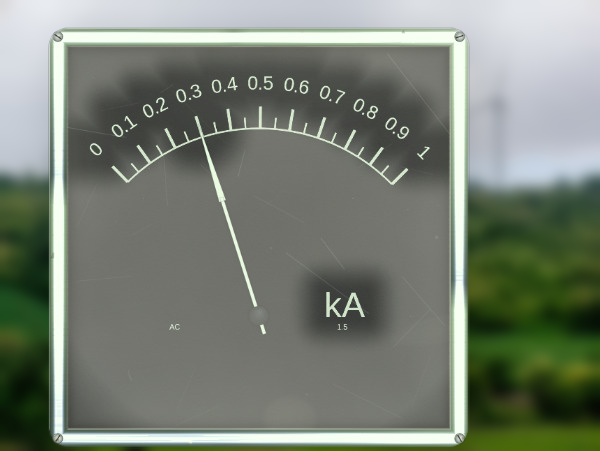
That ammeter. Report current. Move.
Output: 0.3 kA
